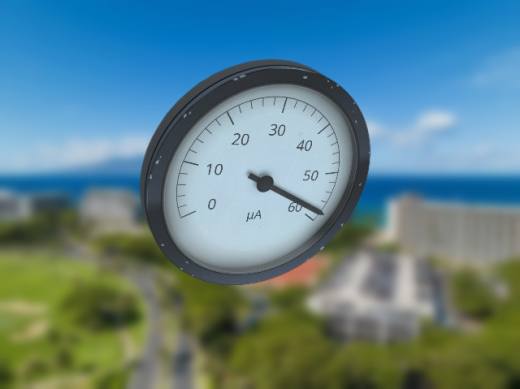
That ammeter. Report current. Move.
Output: 58 µA
